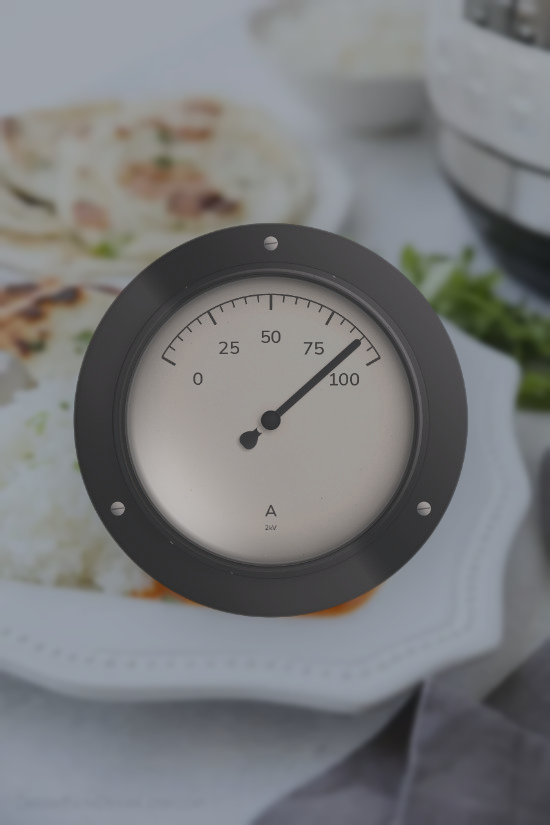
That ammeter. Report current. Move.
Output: 90 A
